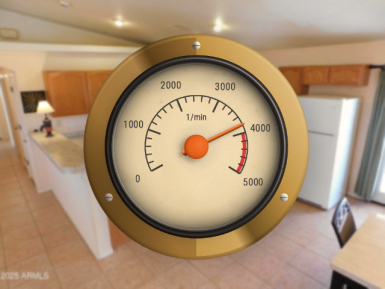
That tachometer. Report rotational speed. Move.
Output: 3800 rpm
